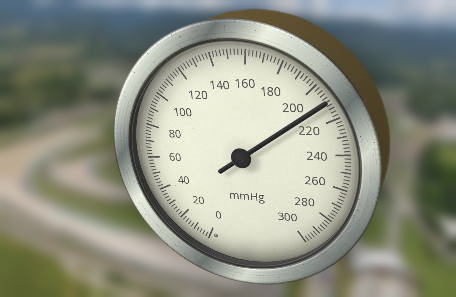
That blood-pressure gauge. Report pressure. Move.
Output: 210 mmHg
